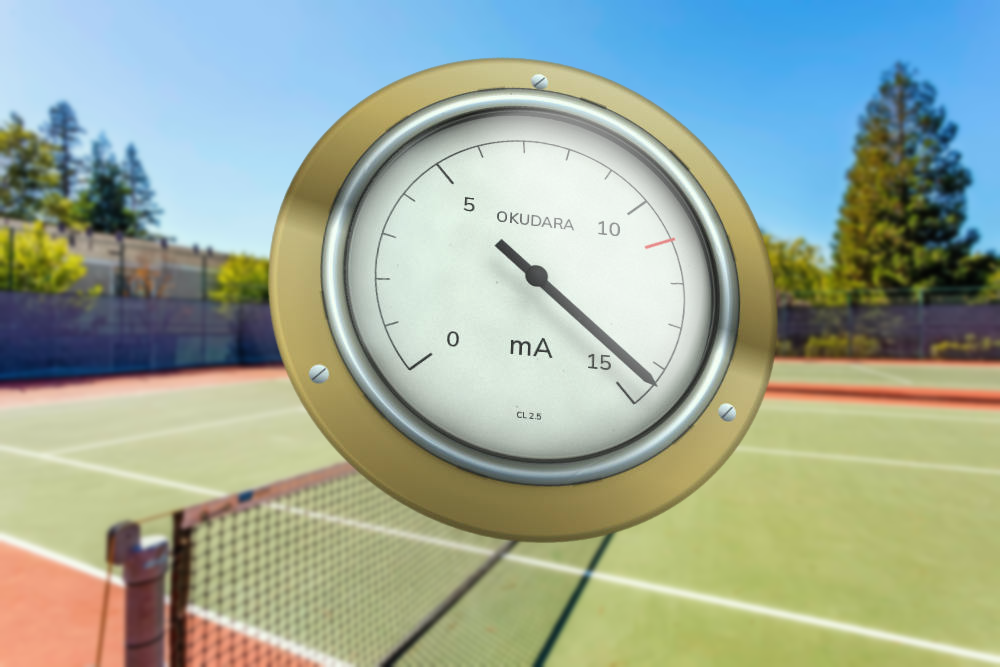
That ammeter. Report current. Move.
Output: 14.5 mA
